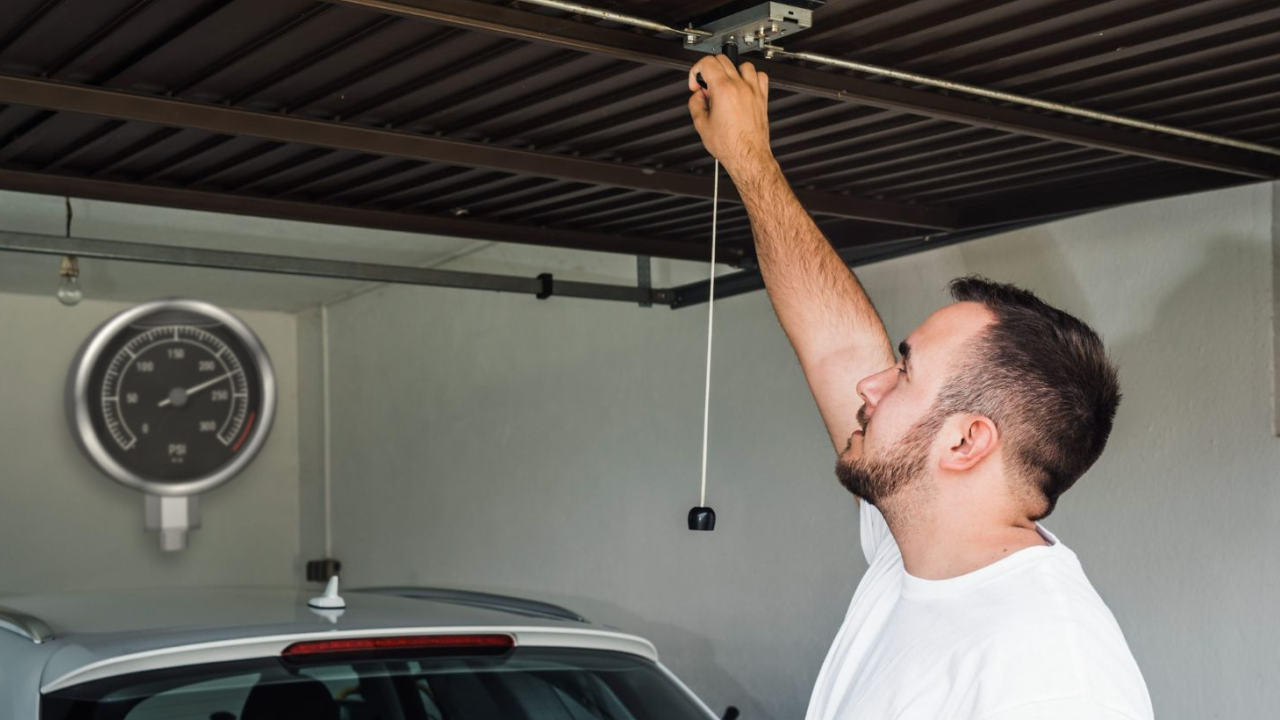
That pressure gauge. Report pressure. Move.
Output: 225 psi
